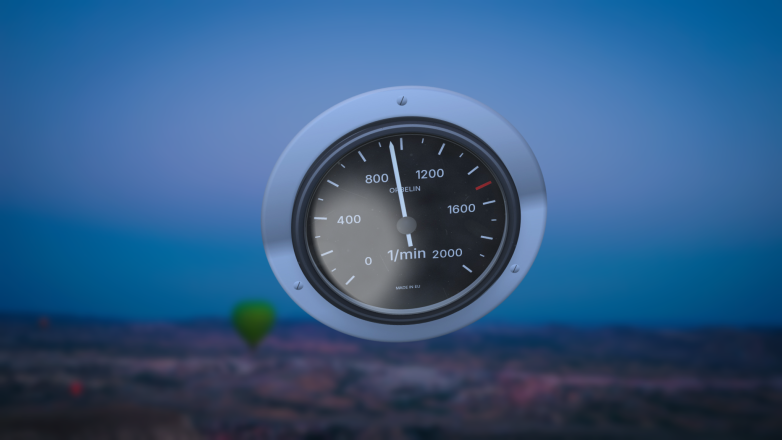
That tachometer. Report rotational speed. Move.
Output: 950 rpm
